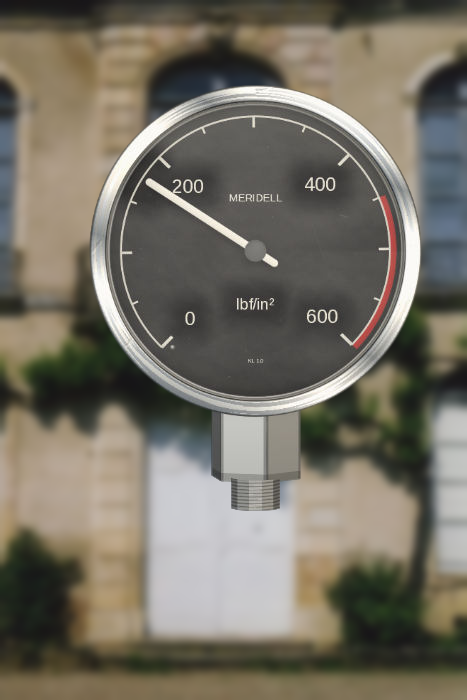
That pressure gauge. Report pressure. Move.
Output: 175 psi
